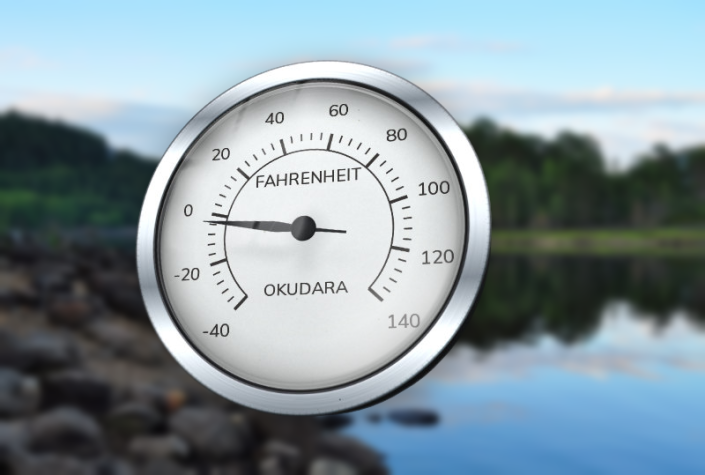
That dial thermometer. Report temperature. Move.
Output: -4 °F
